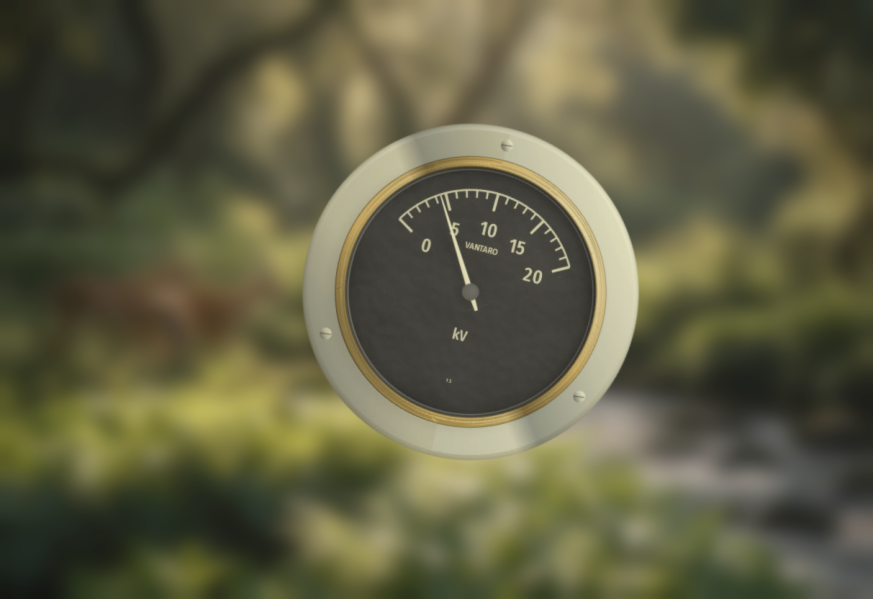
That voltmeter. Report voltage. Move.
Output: 4.5 kV
